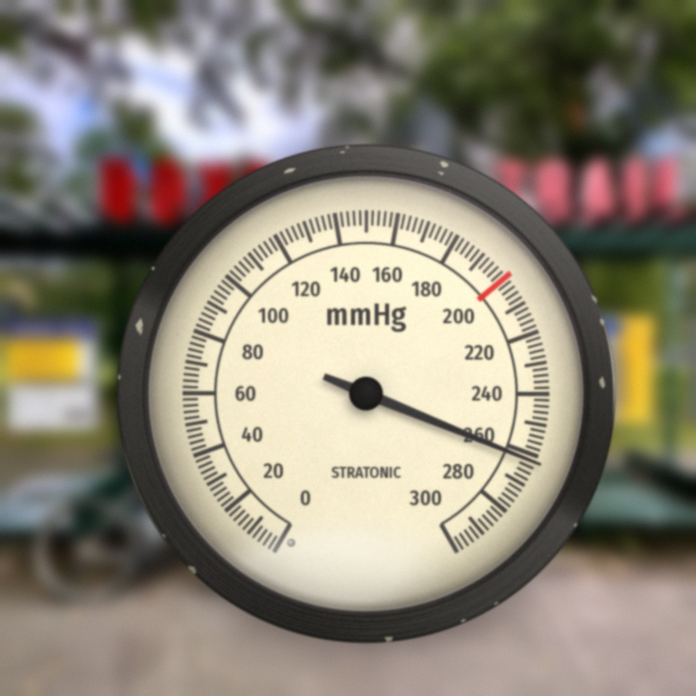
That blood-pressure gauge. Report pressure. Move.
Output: 262 mmHg
